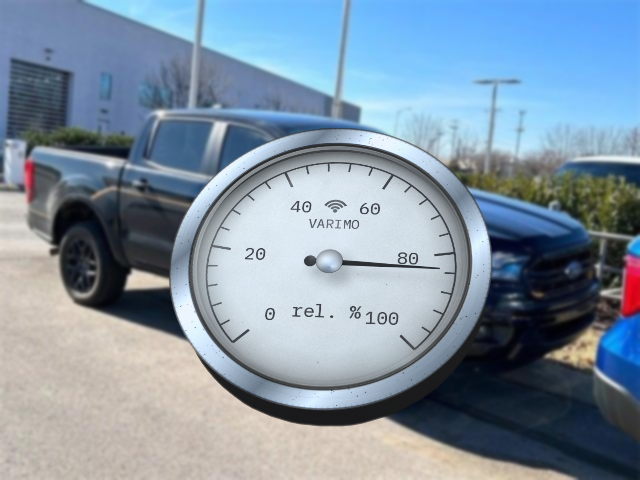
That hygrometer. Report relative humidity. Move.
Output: 84 %
